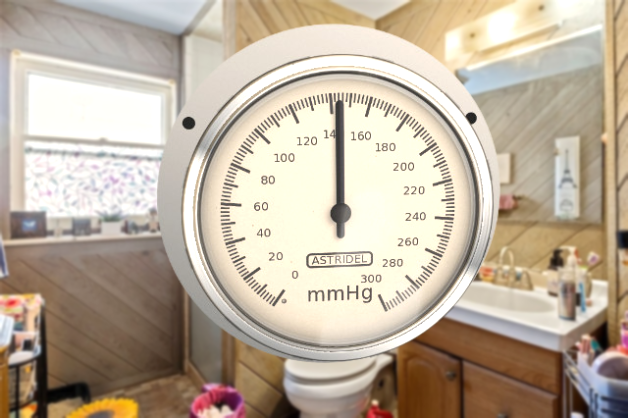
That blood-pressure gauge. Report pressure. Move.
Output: 144 mmHg
